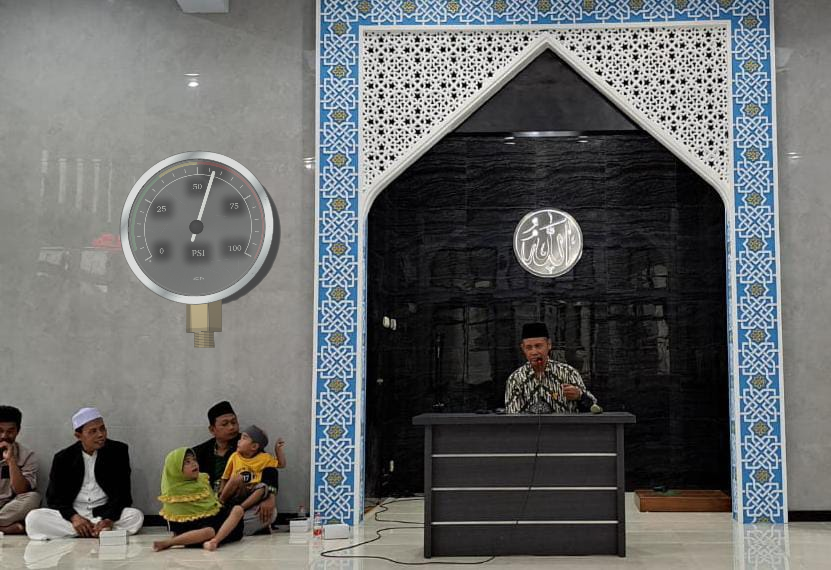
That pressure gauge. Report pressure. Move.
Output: 57.5 psi
